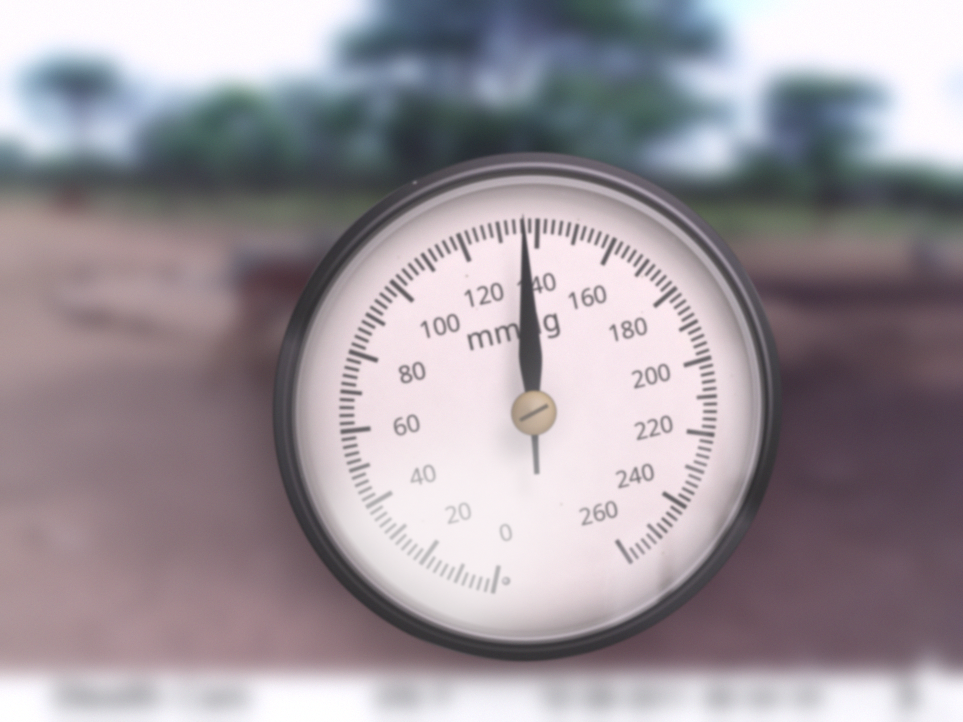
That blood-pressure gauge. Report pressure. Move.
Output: 136 mmHg
